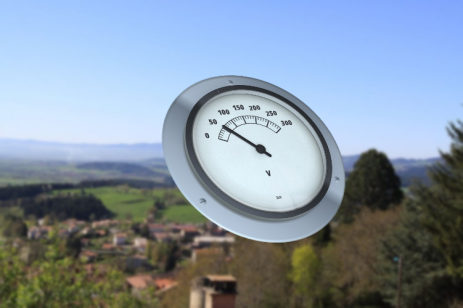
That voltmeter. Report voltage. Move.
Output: 50 V
